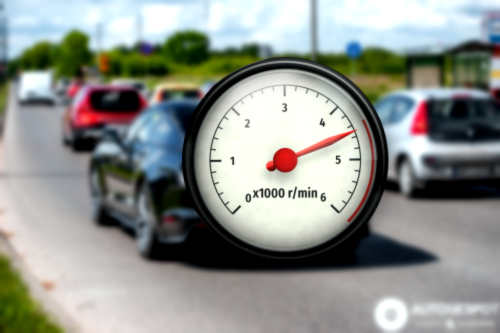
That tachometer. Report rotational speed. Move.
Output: 4500 rpm
